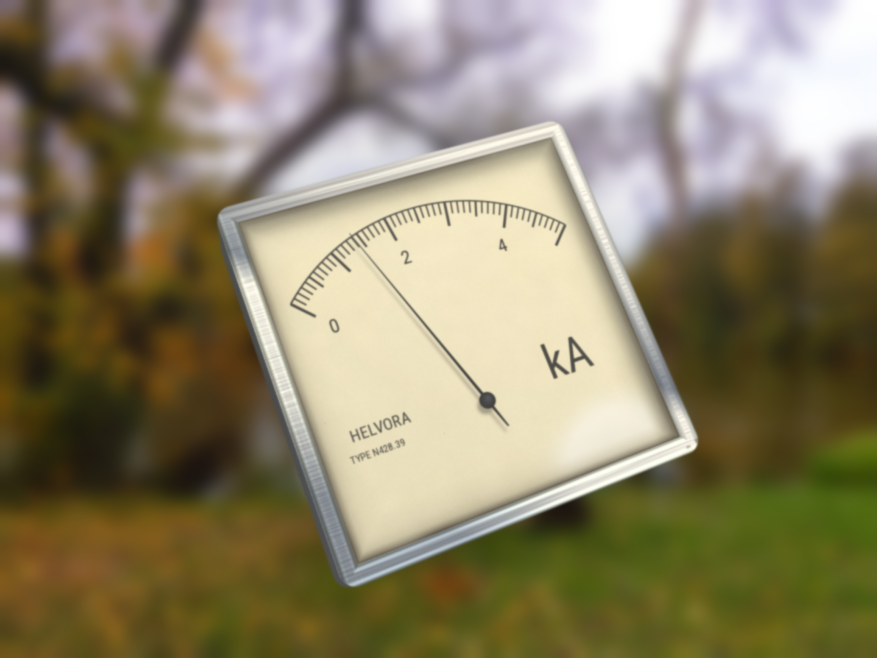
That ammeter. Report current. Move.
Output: 1.4 kA
